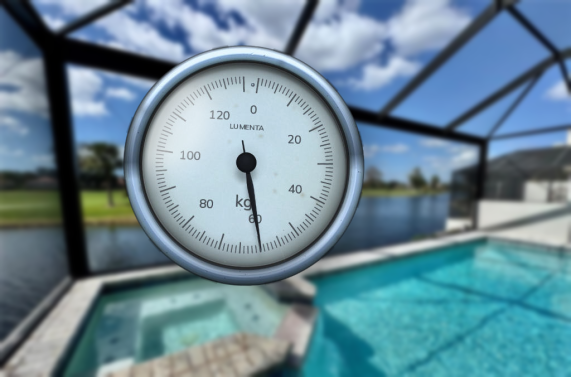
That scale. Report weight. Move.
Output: 60 kg
